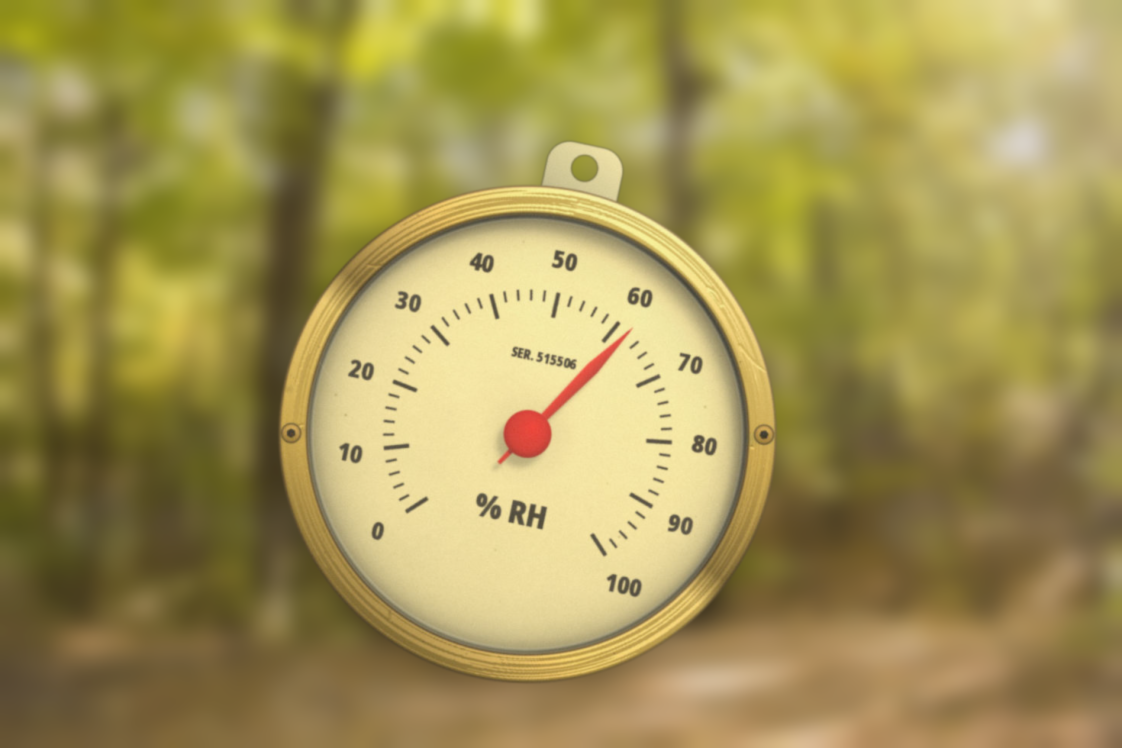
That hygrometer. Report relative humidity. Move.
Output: 62 %
